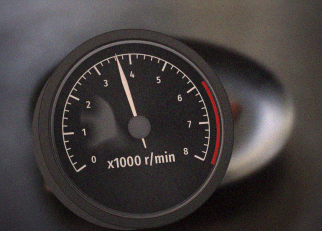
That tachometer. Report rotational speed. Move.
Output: 3600 rpm
